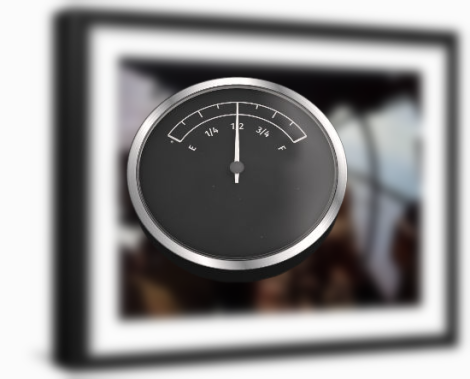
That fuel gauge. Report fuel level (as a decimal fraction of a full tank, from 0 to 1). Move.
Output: 0.5
